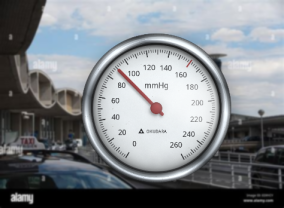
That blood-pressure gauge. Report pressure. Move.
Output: 90 mmHg
